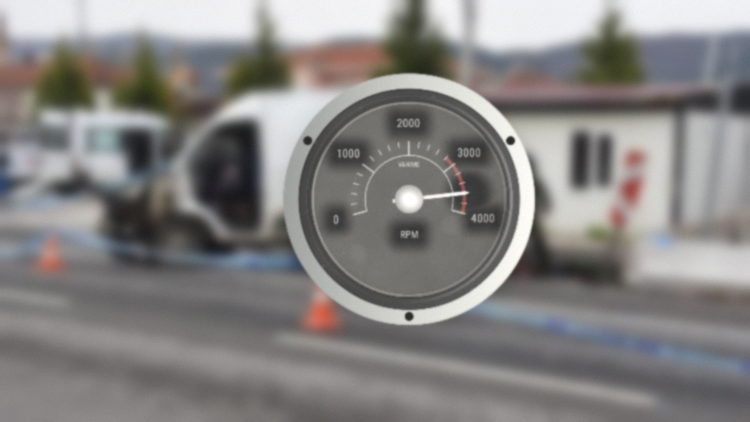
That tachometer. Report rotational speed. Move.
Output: 3600 rpm
